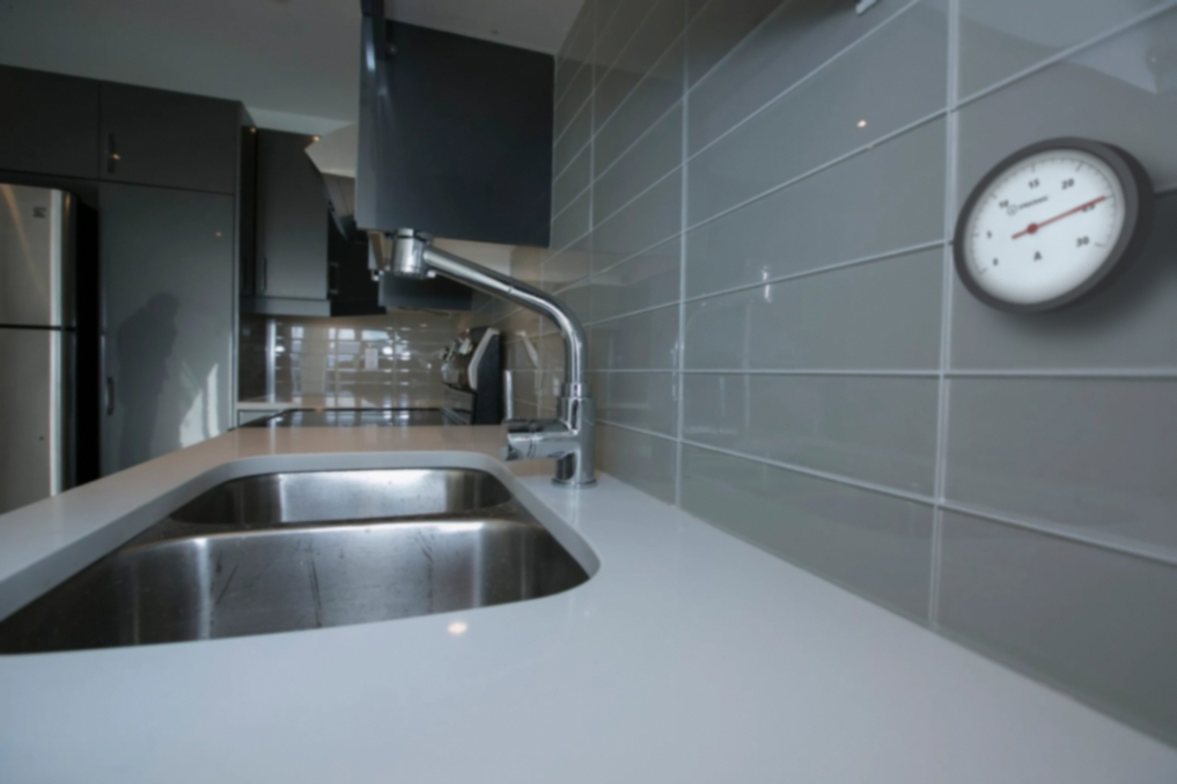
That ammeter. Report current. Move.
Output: 25 A
